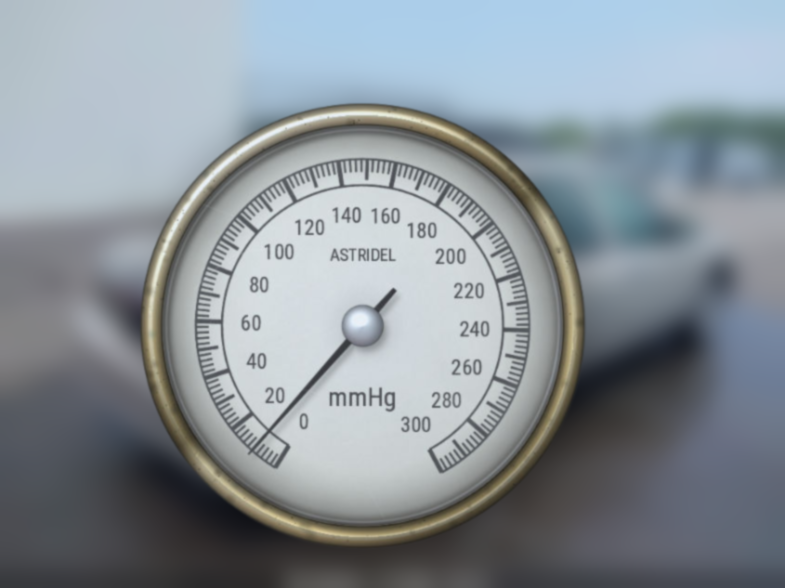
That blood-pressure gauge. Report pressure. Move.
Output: 10 mmHg
